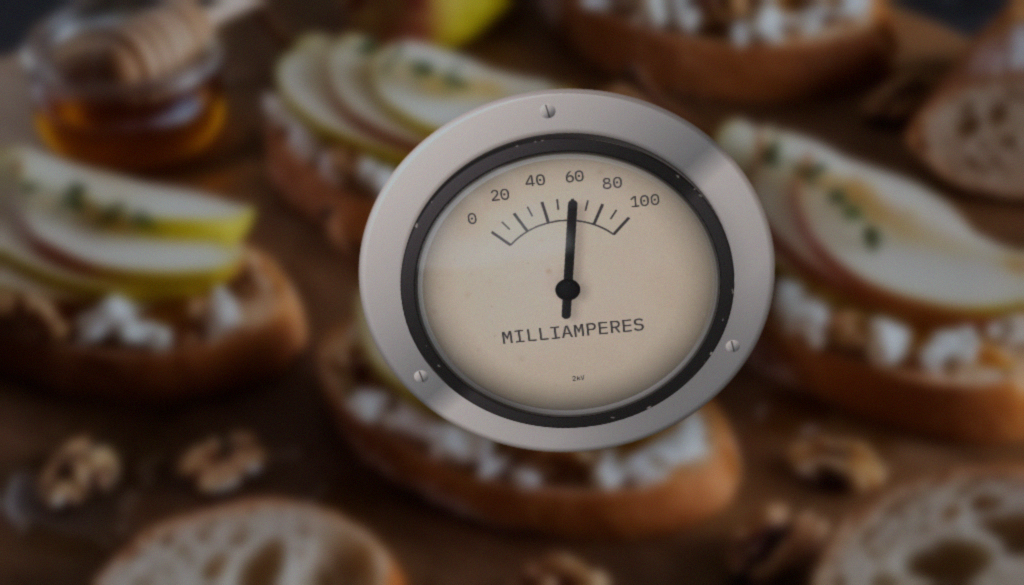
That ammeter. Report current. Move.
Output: 60 mA
